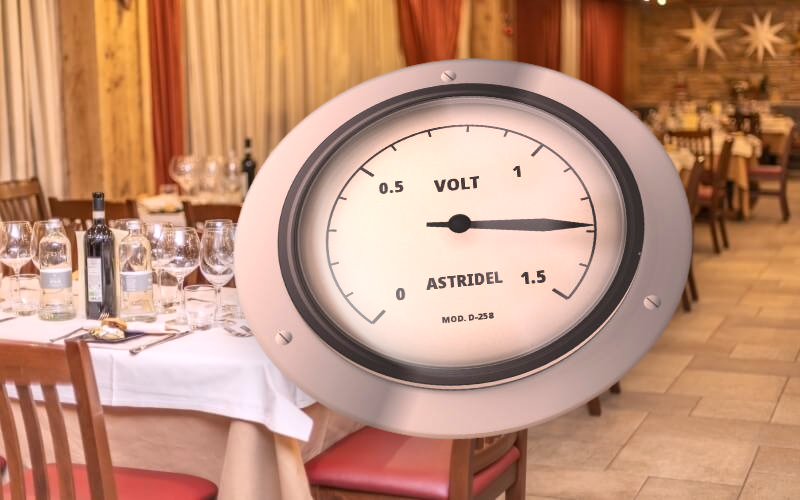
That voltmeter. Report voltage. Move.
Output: 1.3 V
